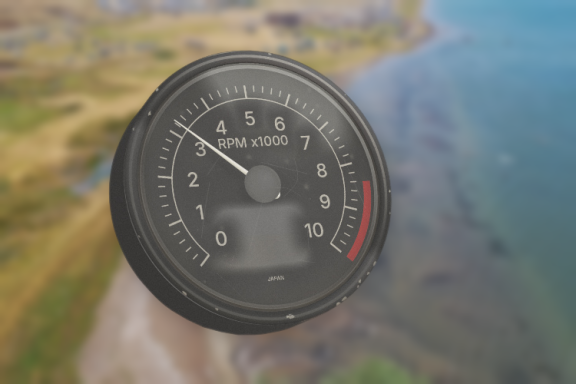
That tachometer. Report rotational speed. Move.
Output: 3200 rpm
